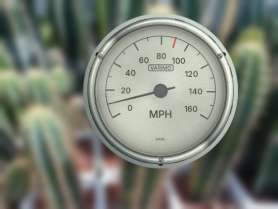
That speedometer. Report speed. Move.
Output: 10 mph
